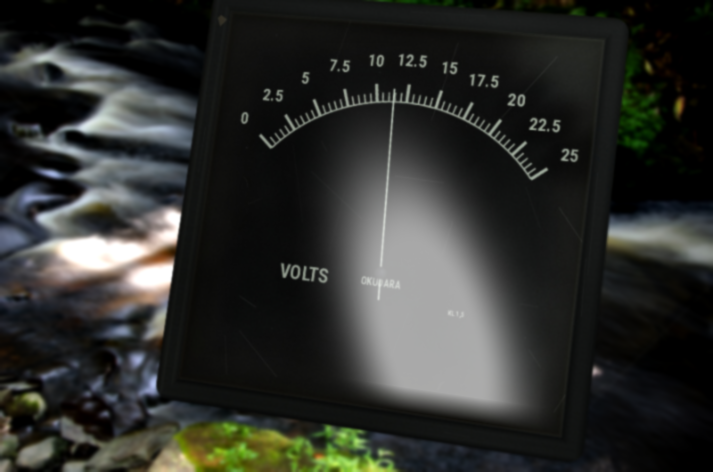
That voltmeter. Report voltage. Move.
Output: 11.5 V
